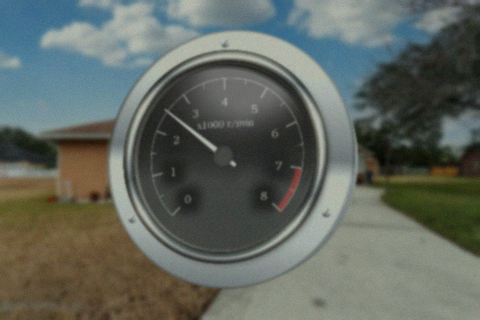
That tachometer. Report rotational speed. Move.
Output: 2500 rpm
